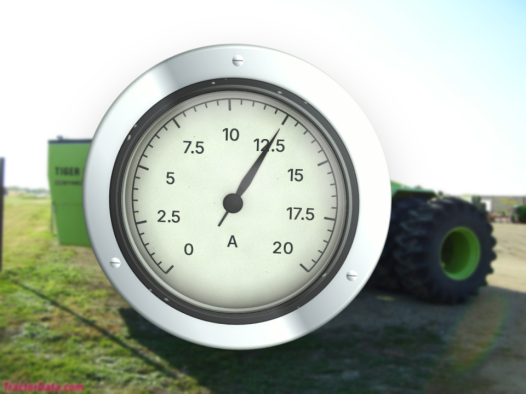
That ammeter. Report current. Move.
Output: 12.5 A
